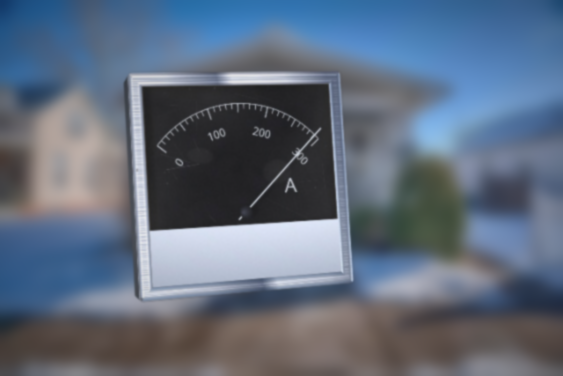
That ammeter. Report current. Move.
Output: 290 A
